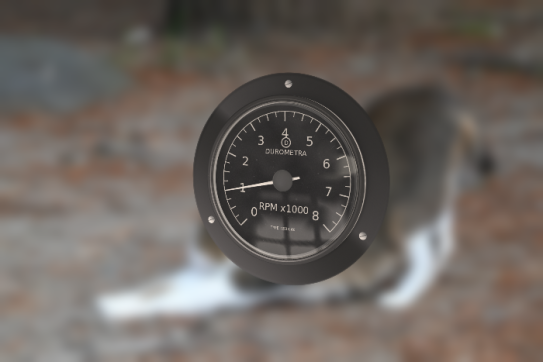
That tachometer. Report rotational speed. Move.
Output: 1000 rpm
